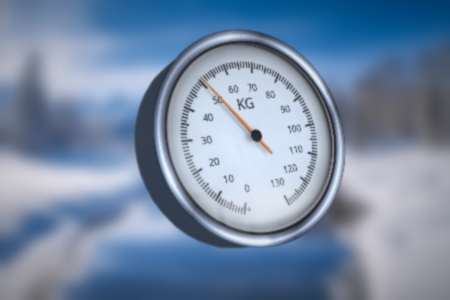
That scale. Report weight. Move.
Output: 50 kg
